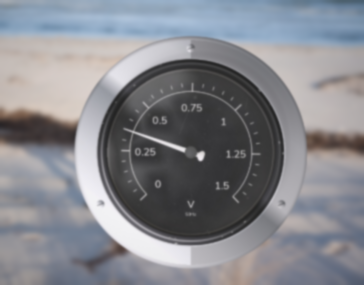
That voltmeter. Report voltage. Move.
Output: 0.35 V
